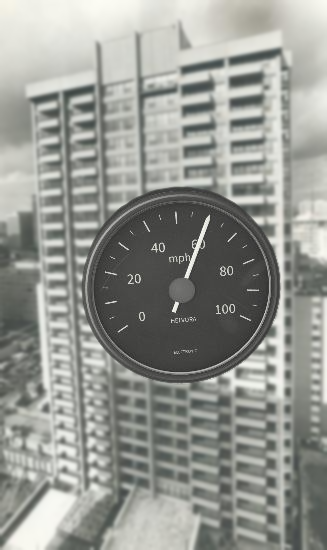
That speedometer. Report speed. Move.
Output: 60 mph
